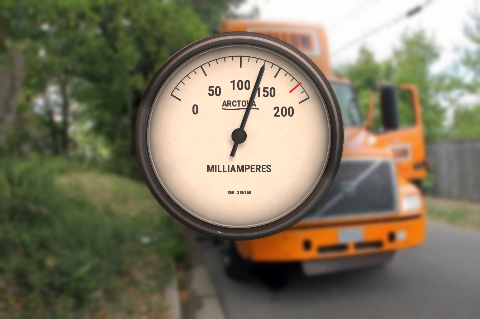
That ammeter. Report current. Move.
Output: 130 mA
